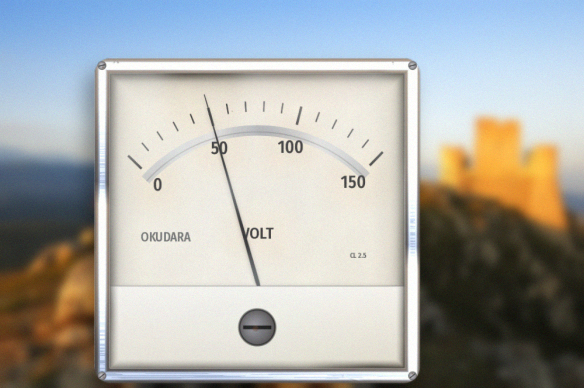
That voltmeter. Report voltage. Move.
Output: 50 V
